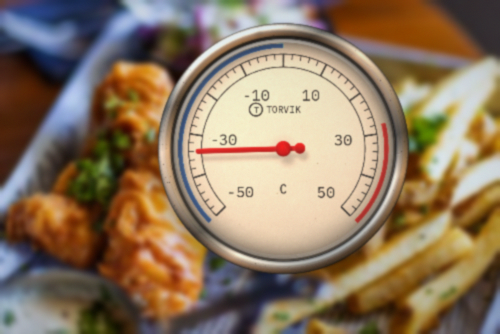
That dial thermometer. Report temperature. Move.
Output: -34 °C
